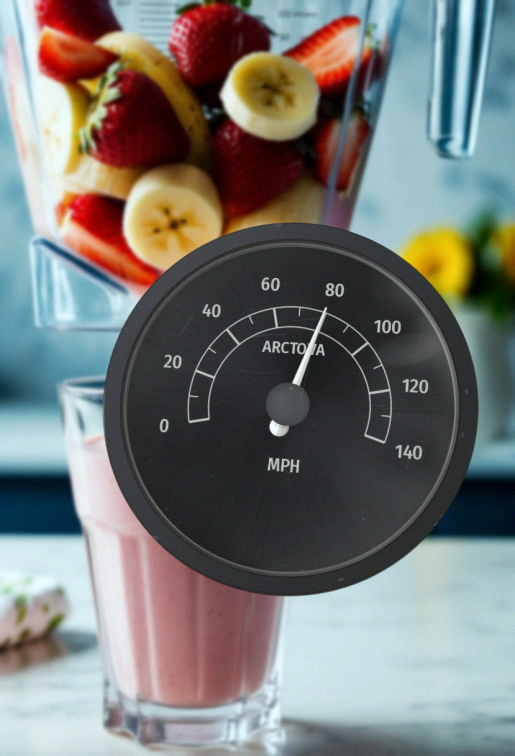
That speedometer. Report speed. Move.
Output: 80 mph
